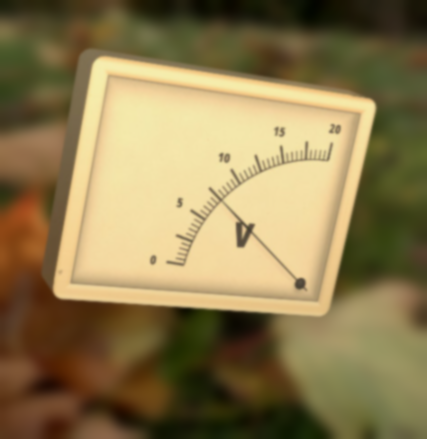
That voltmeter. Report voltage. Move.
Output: 7.5 V
